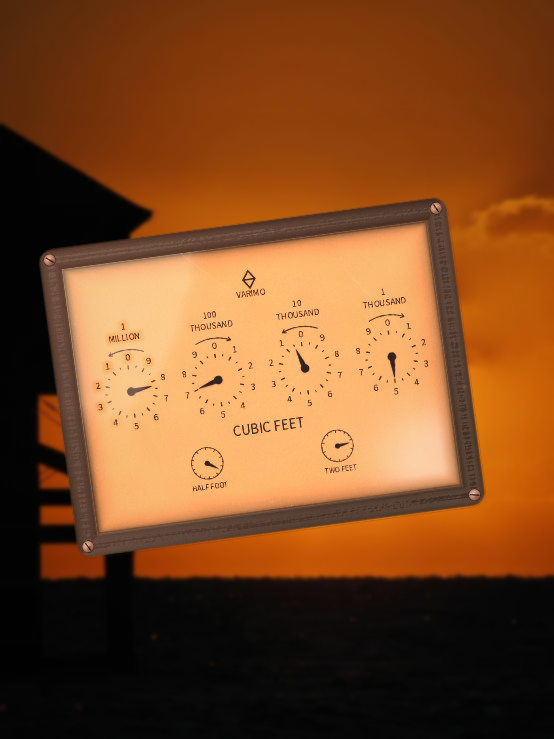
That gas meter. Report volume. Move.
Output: 770500 ft³
